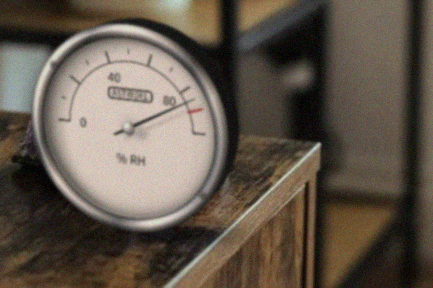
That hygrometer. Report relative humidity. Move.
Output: 85 %
